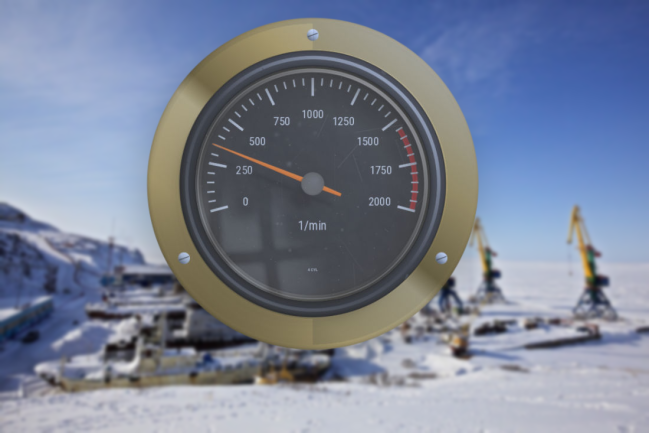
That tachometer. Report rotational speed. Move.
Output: 350 rpm
